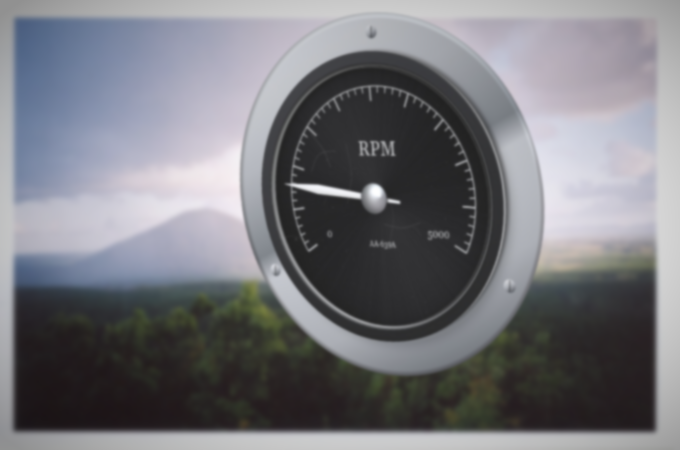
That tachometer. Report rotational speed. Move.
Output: 800 rpm
